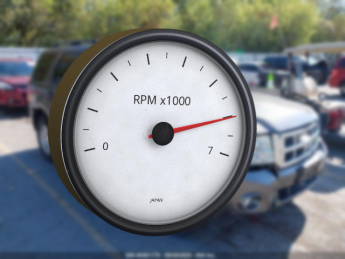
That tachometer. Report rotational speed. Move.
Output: 6000 rpm
